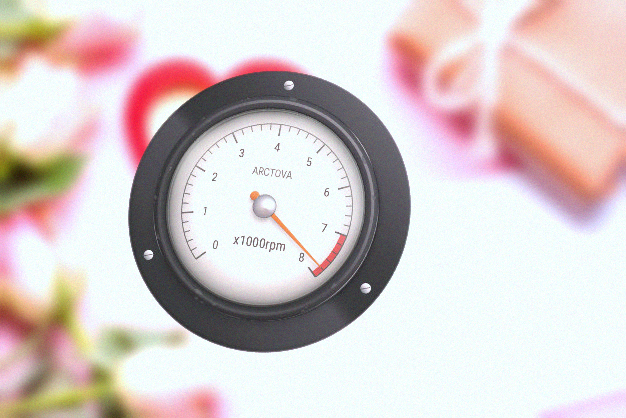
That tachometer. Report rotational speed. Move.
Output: 7800 rpm
